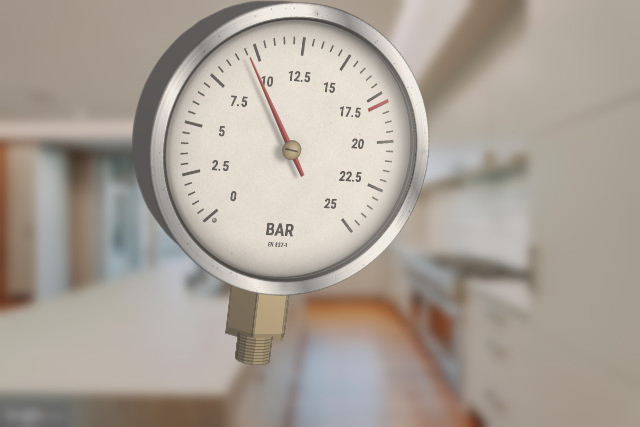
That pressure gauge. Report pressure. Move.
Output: 9.5 bar
